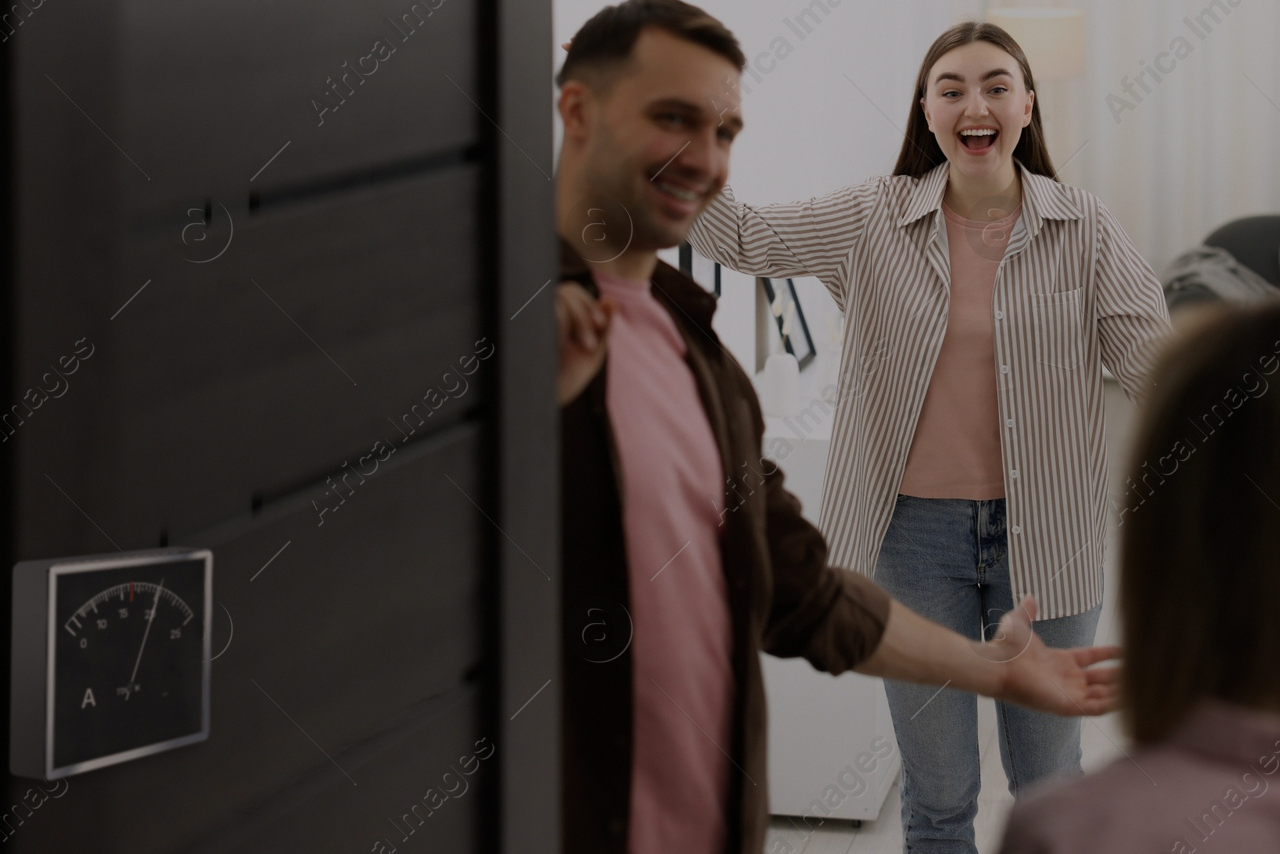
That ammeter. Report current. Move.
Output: 20 A
